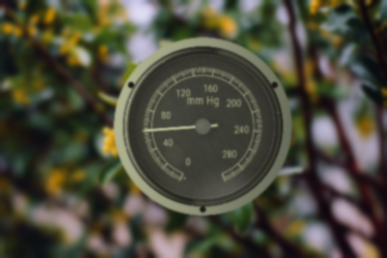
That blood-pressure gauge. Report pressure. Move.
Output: 60 mmHg
